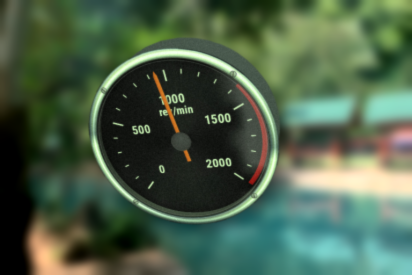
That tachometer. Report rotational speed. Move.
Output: 950 rpm
